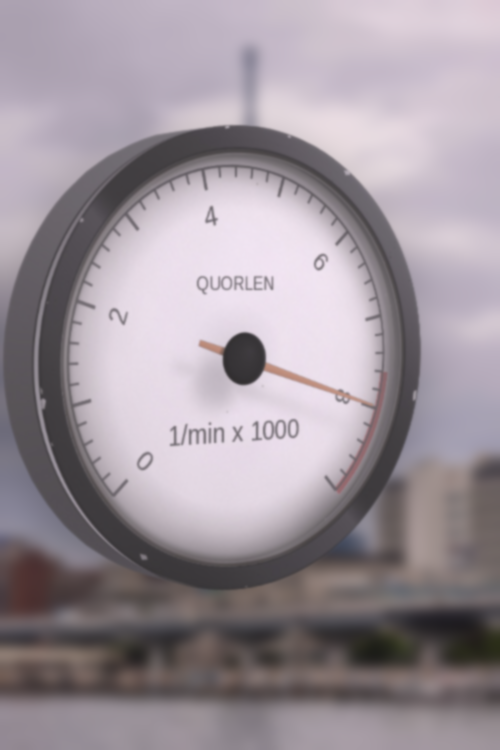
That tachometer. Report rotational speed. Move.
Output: 8000 rpm
